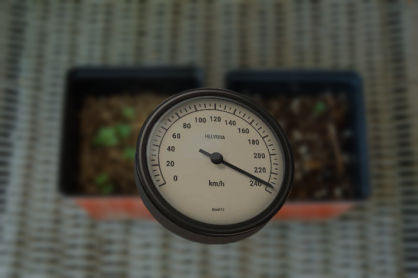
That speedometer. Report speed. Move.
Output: 235 km/h
